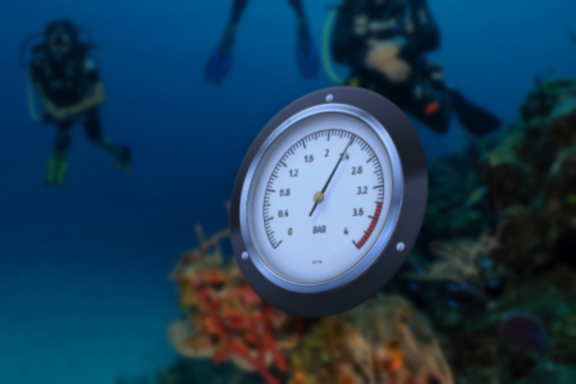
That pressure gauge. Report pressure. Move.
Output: 2.4 bar
